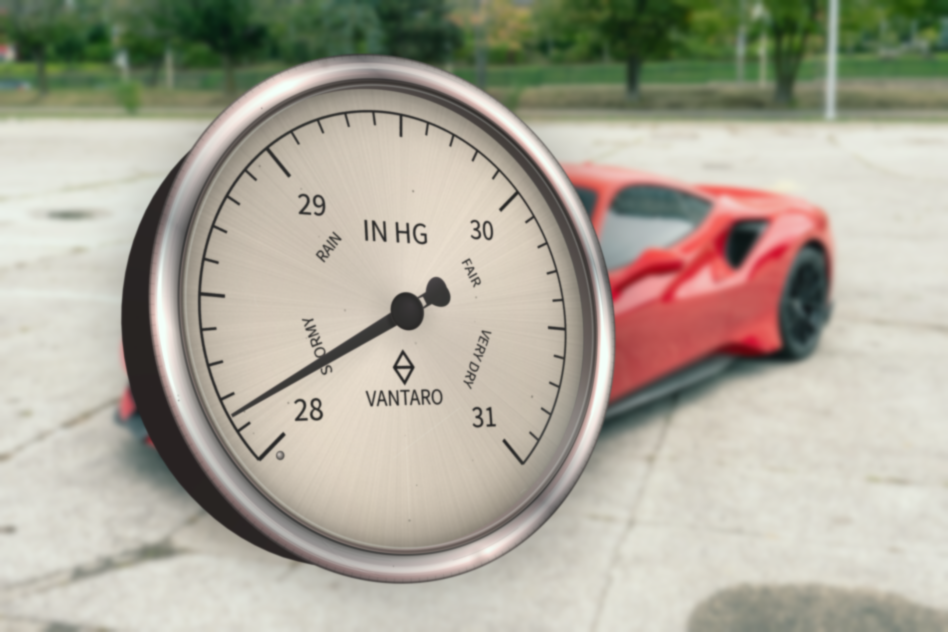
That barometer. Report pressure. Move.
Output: 28.15 inHg
